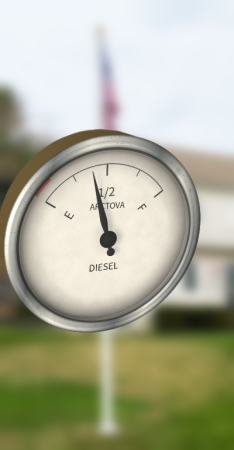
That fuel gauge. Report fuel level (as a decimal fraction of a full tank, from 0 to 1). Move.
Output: 0.375
